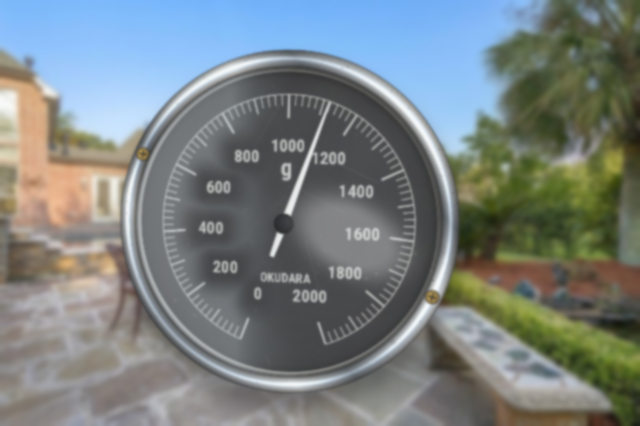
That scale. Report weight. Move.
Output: 1120 g
